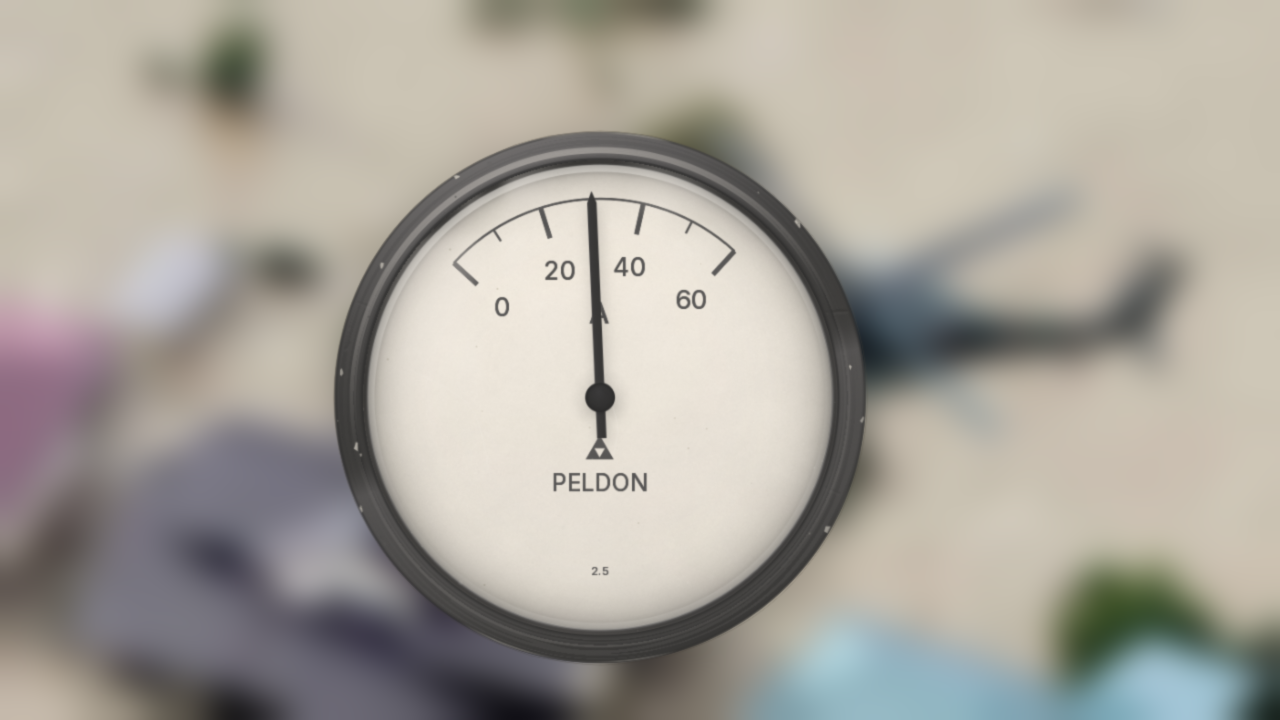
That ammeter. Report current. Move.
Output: 30 A
